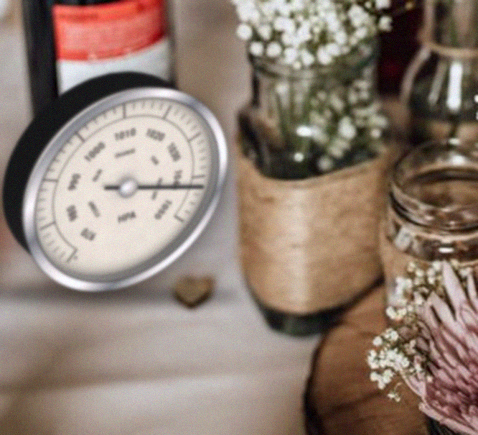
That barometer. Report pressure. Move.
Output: 1042 hPa
